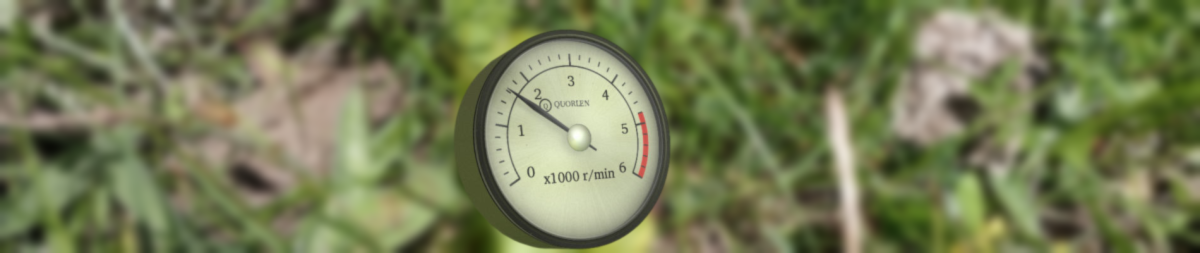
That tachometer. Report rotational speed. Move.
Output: 1600 rpm
